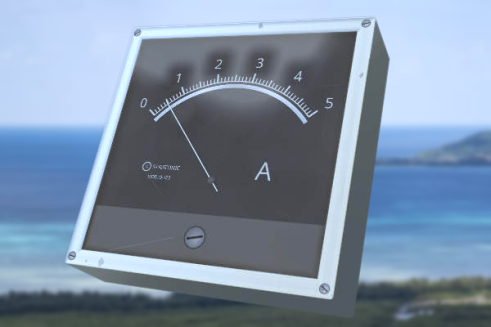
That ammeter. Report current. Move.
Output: 0.5 A
